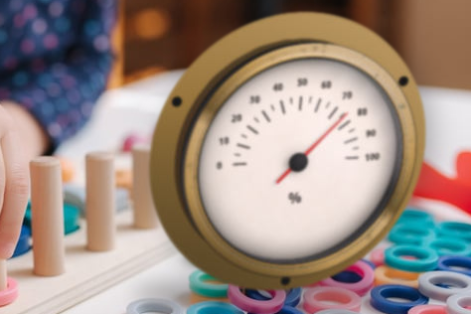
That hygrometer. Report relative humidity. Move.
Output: 75 %
